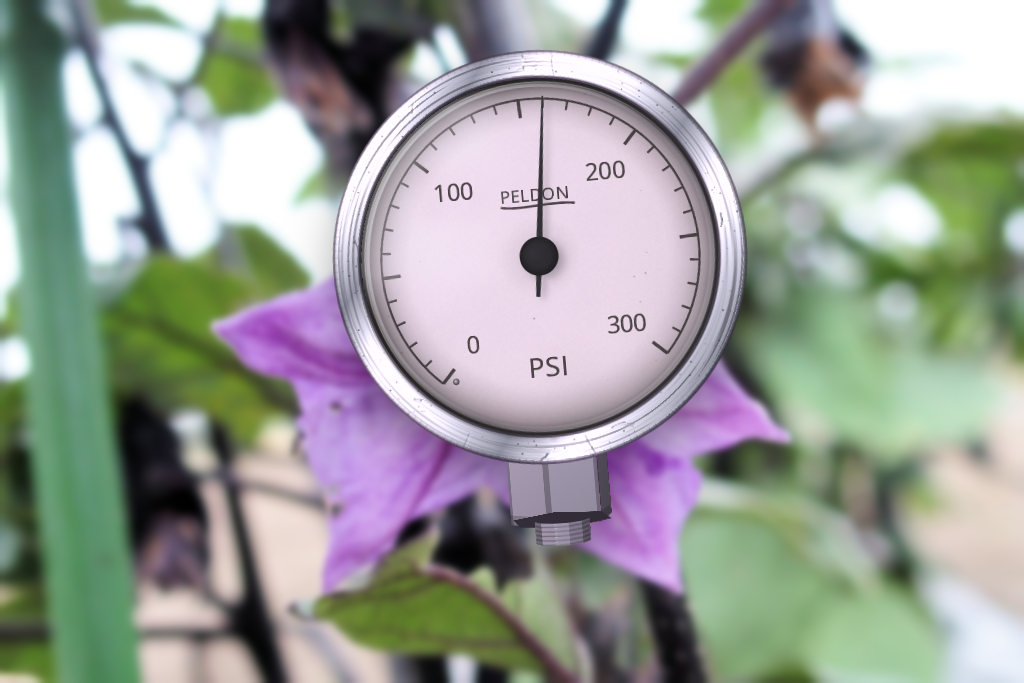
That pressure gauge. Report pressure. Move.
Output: 160 psi
